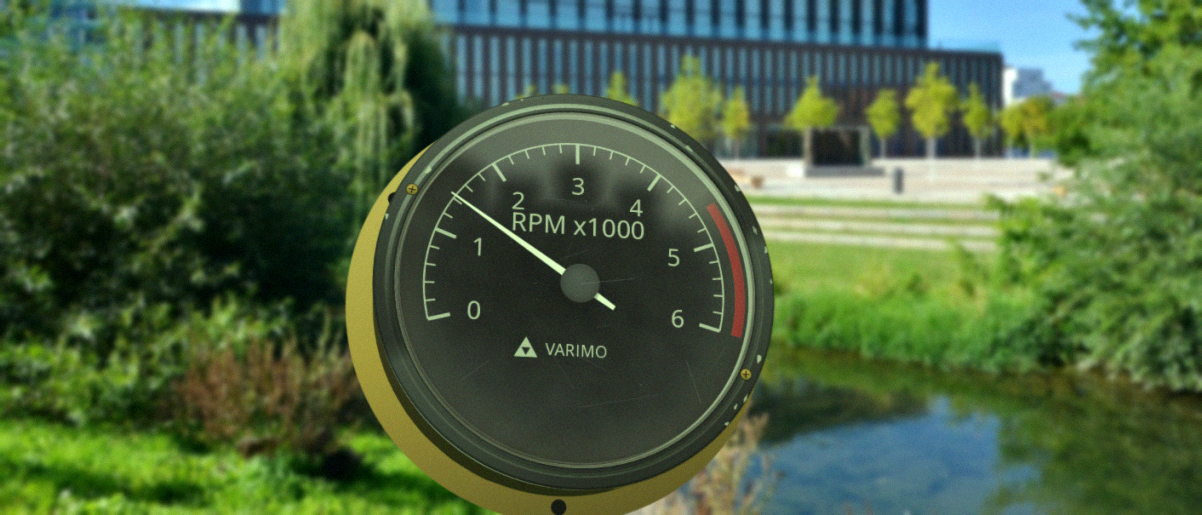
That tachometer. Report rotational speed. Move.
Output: 1400 rpm
